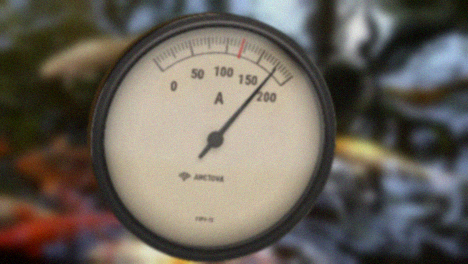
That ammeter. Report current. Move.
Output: 175 A
